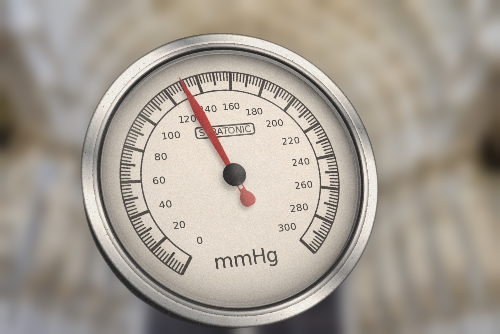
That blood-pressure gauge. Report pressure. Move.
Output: 130 mmHg
